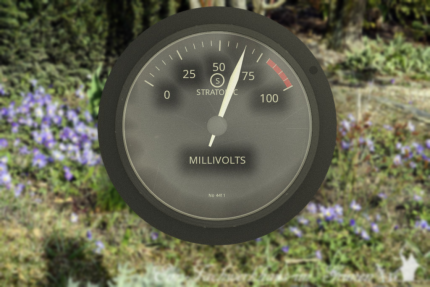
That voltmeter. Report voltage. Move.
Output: 65 mV
